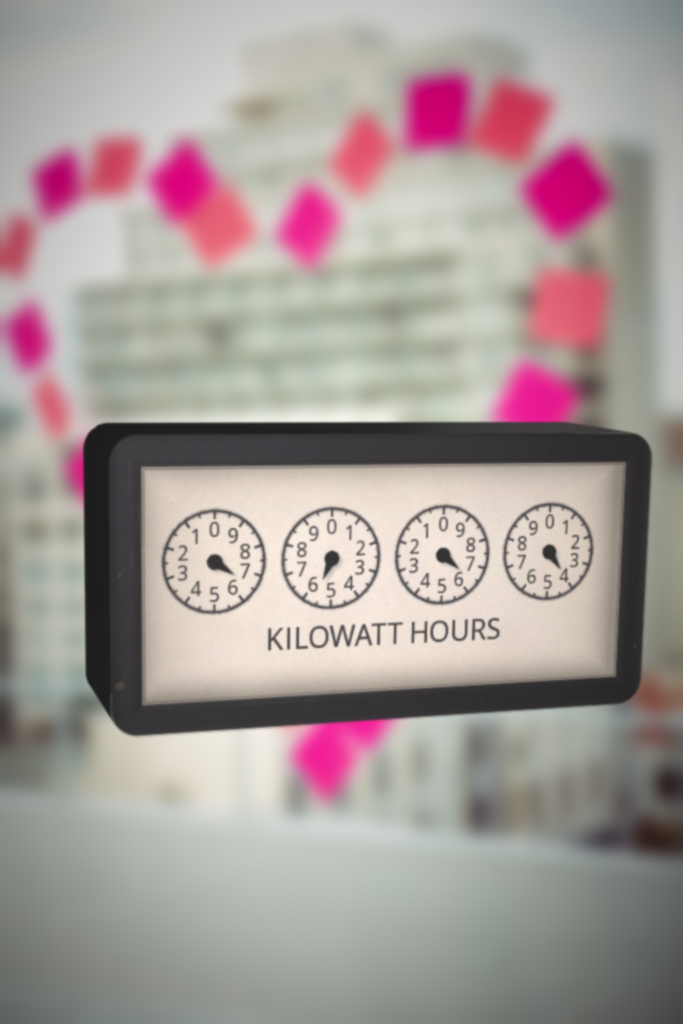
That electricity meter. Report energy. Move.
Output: 6564 kWh
